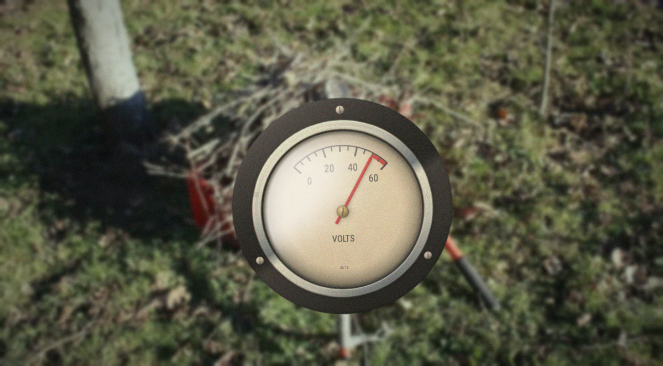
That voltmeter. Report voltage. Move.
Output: 50 V
